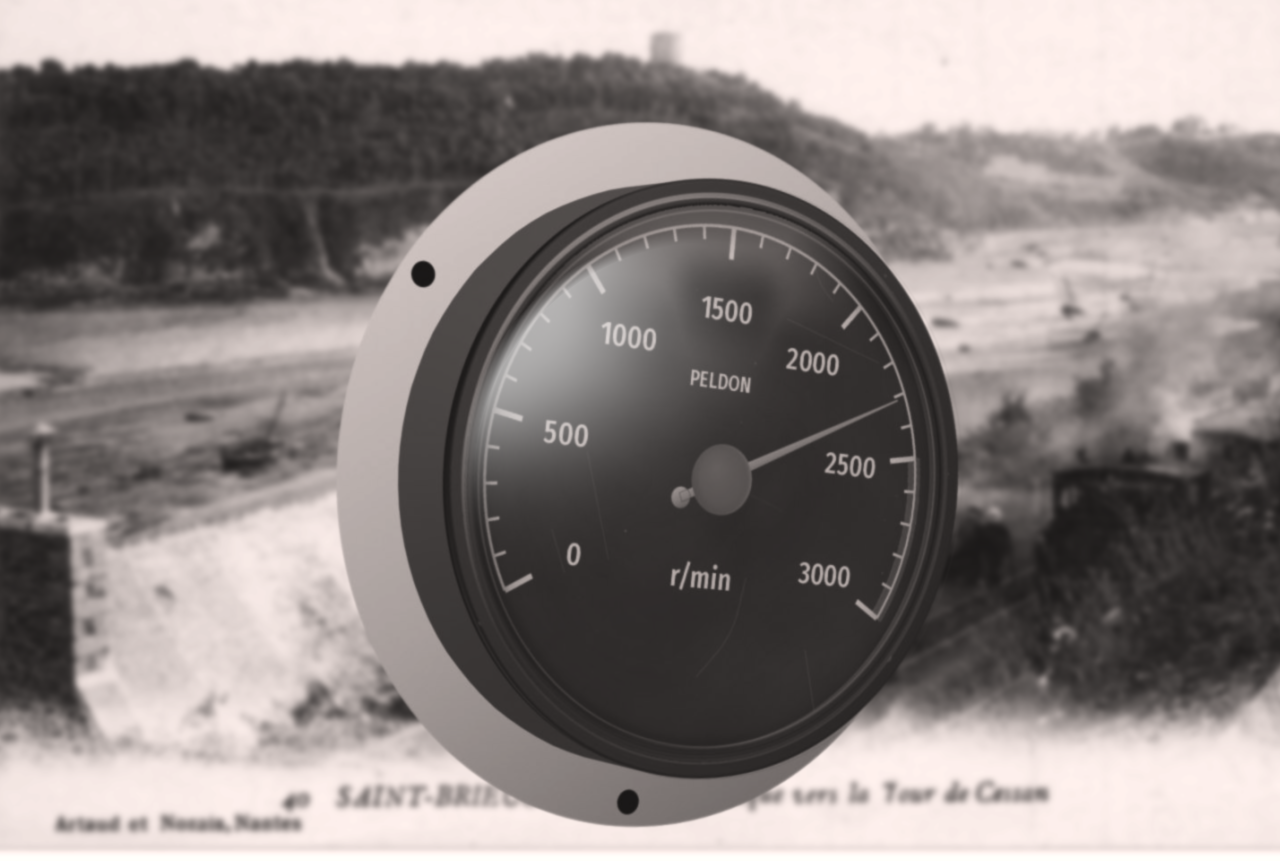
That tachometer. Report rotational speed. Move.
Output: 2300 rpm
